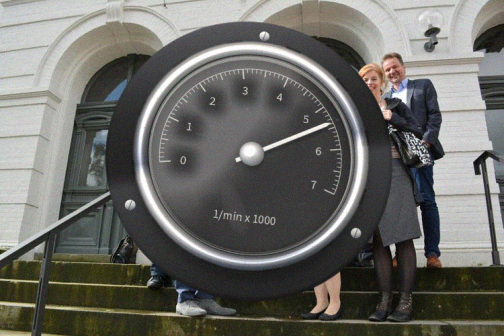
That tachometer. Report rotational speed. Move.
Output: 5400 rpm
